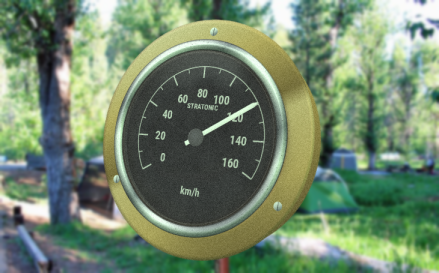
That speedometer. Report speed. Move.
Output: 120 km/h
